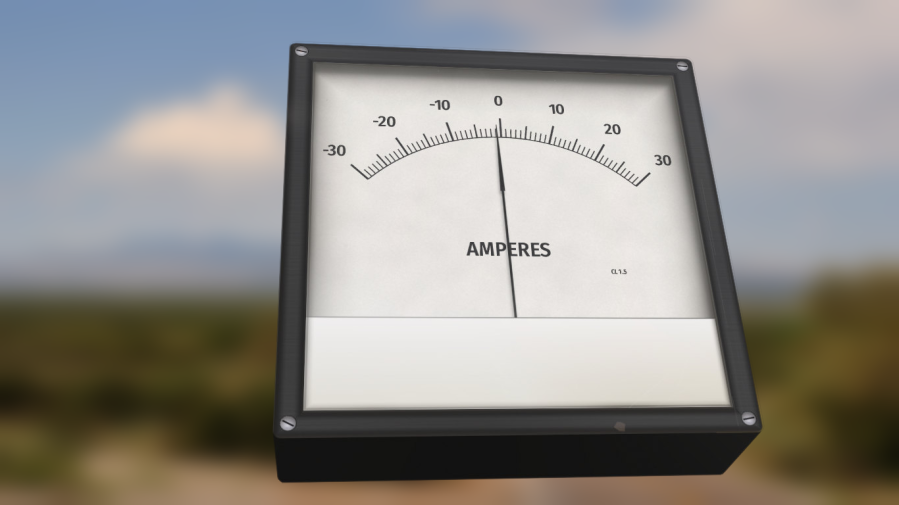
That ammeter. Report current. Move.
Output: -1 A
